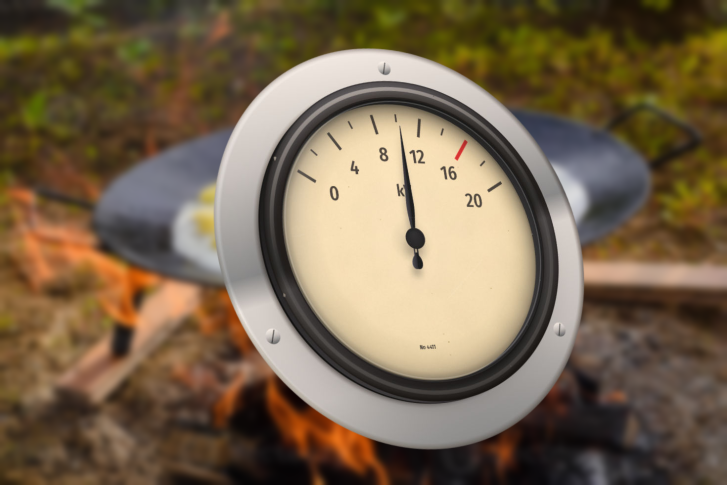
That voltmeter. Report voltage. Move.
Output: 10 kV
